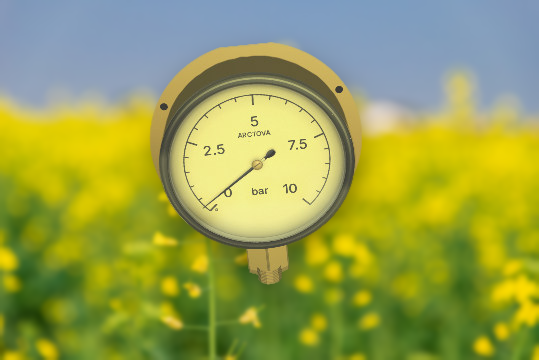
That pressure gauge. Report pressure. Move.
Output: 0.25 bar
